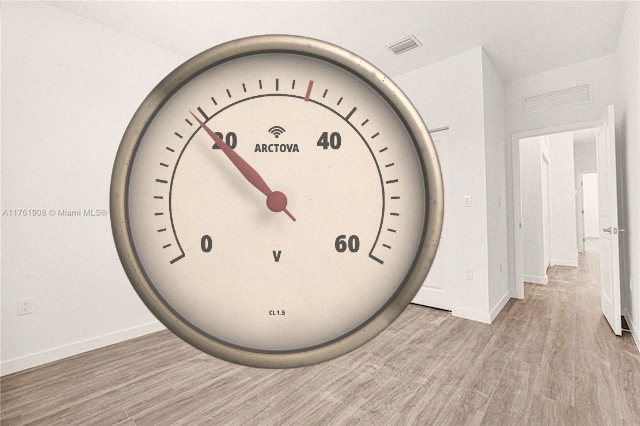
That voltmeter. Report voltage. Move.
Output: 19 V
